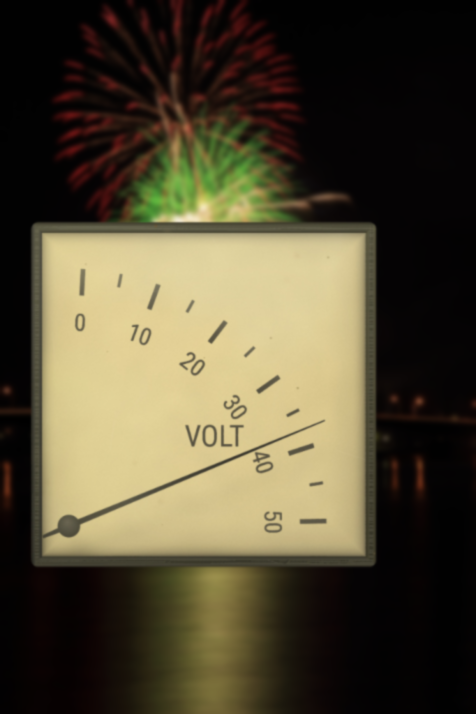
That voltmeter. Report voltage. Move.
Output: 37.5 V
